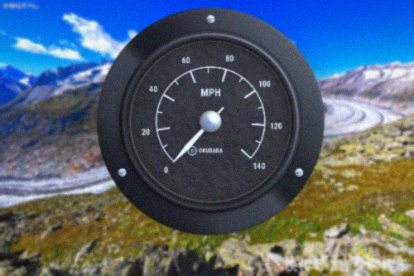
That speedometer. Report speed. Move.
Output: 0 mph
